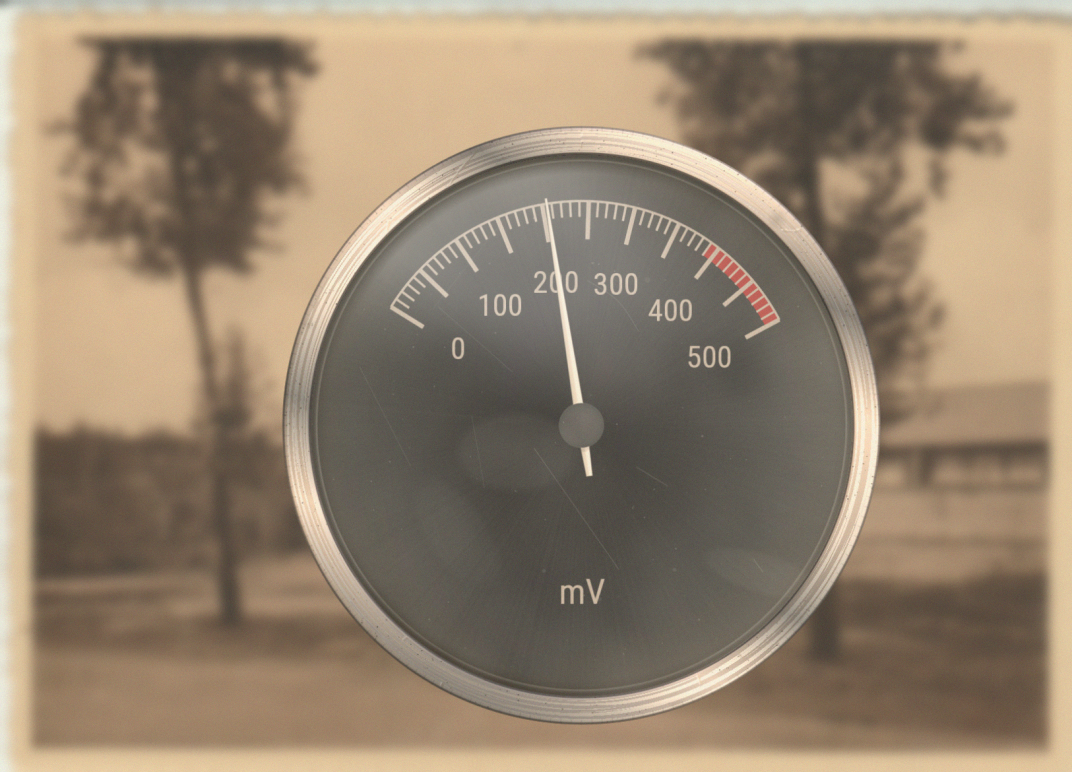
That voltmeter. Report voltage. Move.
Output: 205 mV
